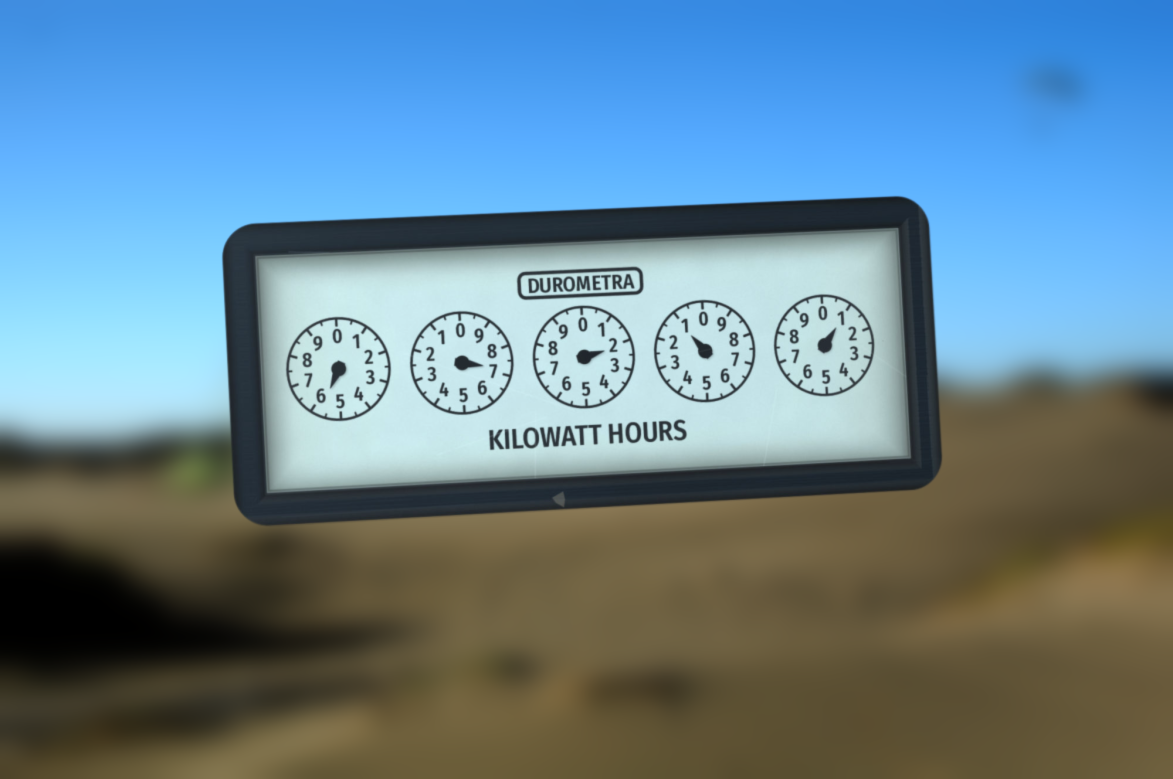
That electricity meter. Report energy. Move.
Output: 57211 kWh
